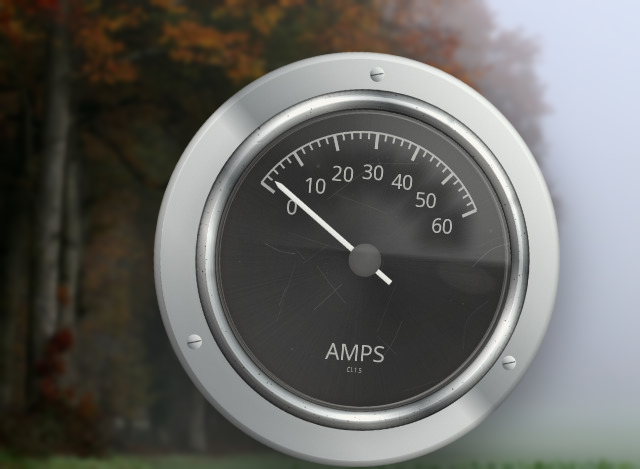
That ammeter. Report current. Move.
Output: 2 A
